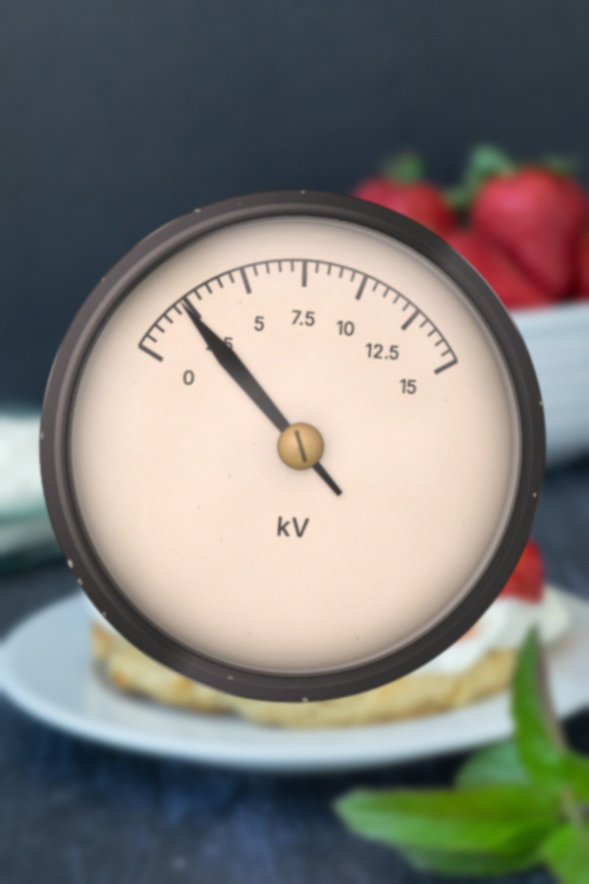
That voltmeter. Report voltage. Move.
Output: 2.25 kV
